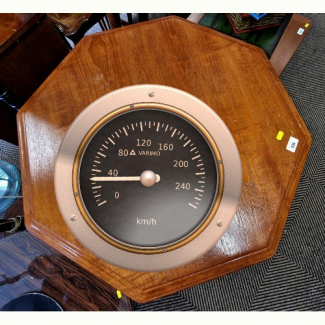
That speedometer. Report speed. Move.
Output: 30 km/h
